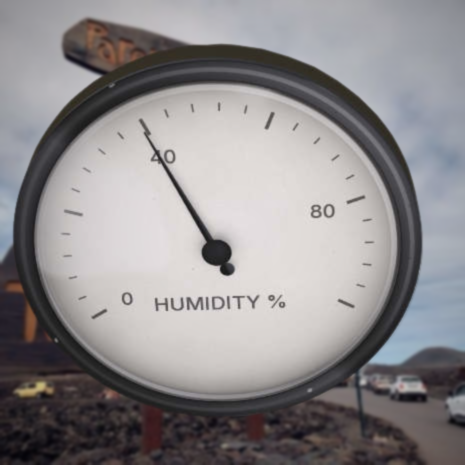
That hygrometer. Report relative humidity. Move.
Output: 40 %
